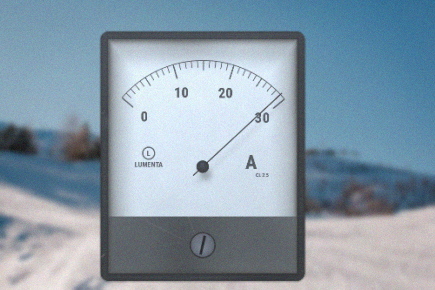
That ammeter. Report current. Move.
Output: 29 A
